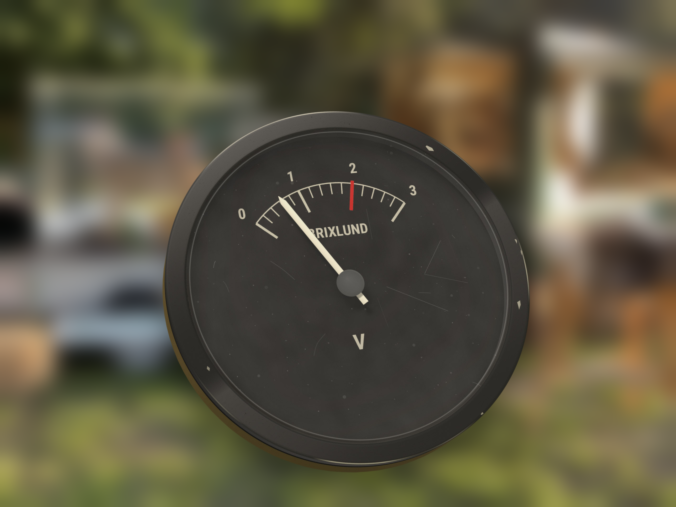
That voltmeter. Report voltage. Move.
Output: 0.6 V
